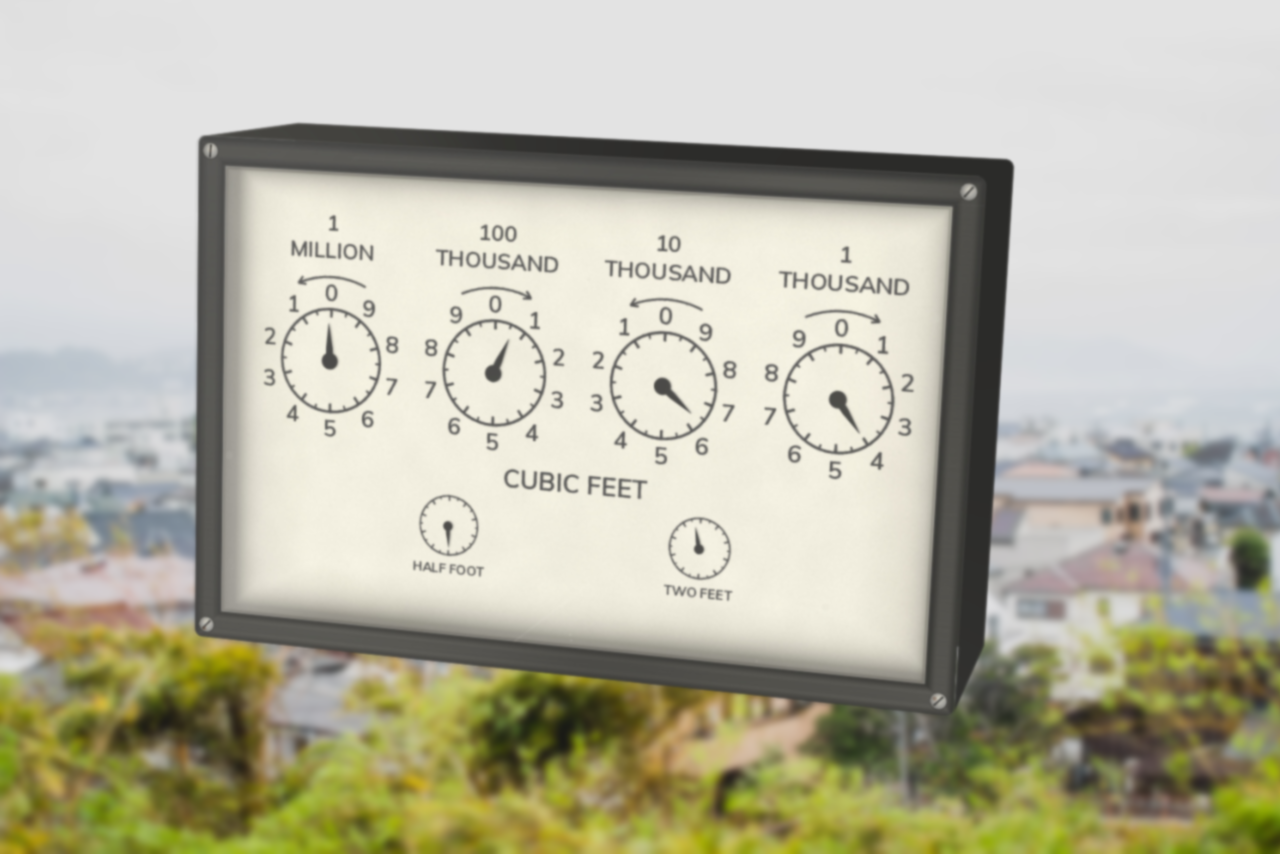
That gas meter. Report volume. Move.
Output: 6400 ft³
